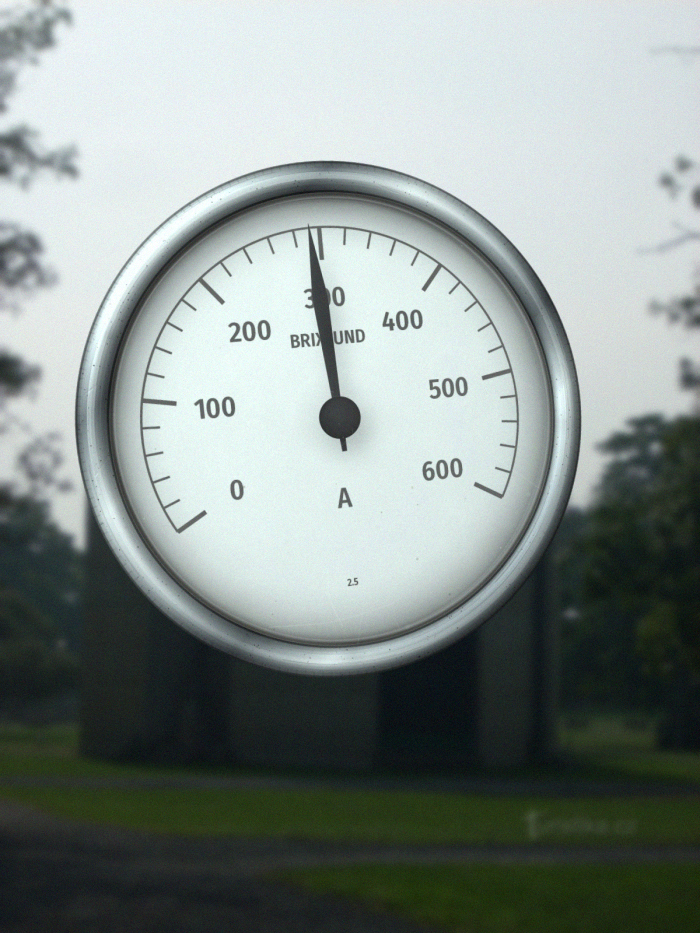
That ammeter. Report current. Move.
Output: 290 A
